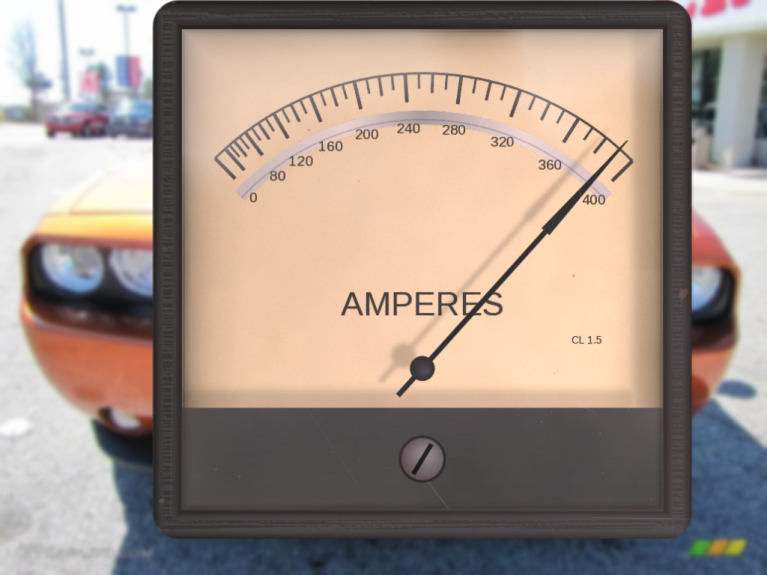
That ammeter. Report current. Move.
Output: 390 A
